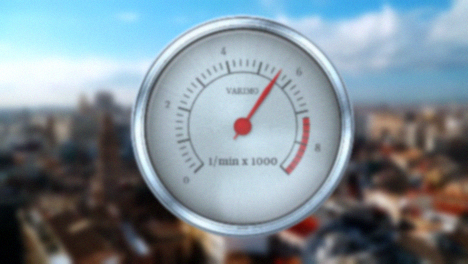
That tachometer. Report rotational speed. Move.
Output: 5600 rpm
